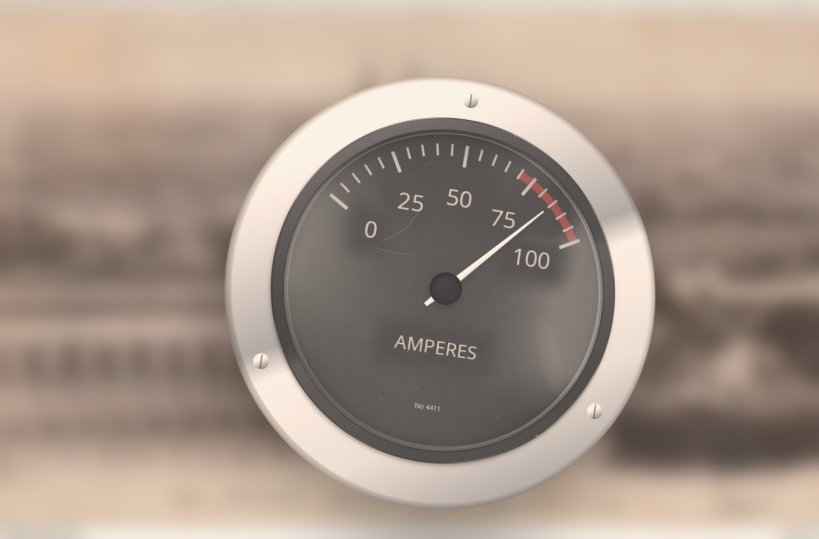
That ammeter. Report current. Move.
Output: 85 A
